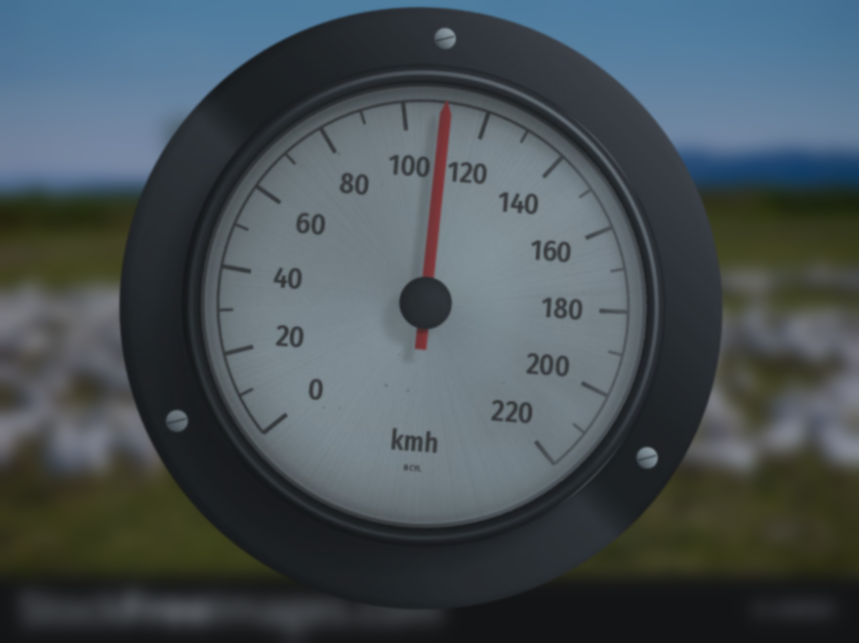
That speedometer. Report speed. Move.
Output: 110 km/h
